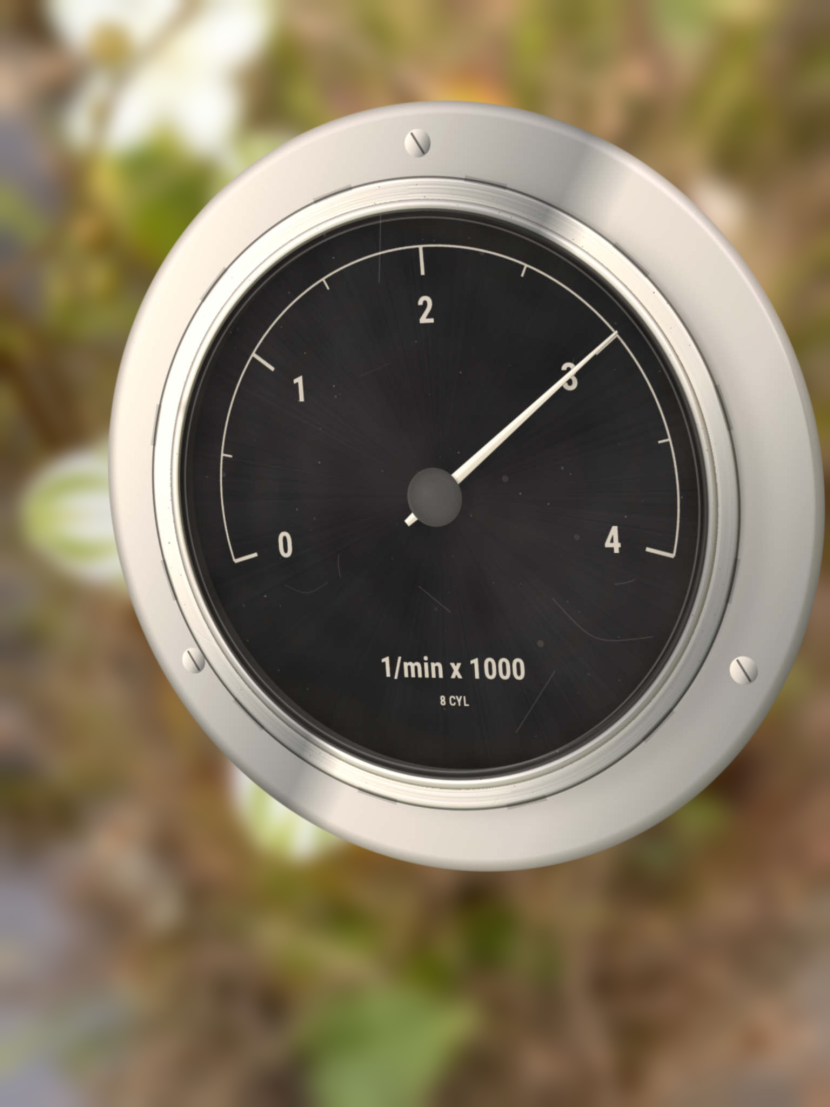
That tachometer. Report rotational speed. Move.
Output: 3000 rpm
